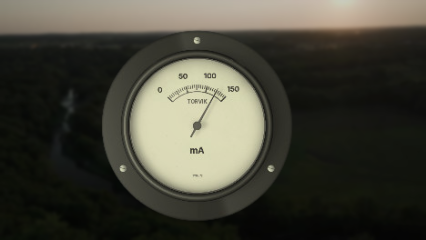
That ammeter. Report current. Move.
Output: 125 mA
